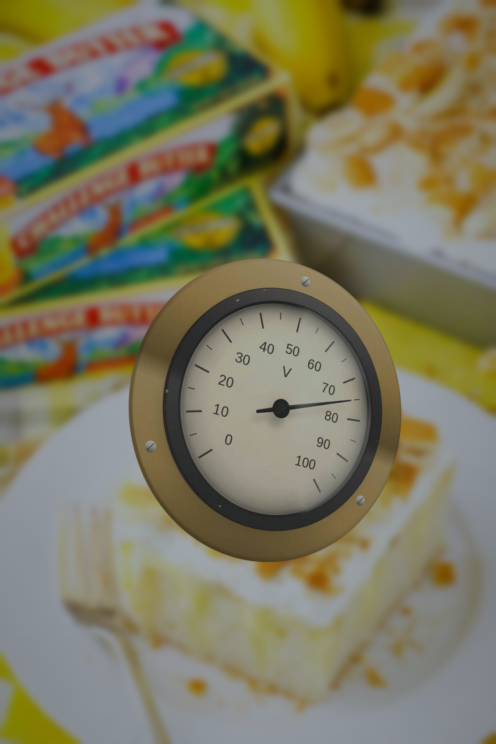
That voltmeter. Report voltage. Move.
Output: 75 V
